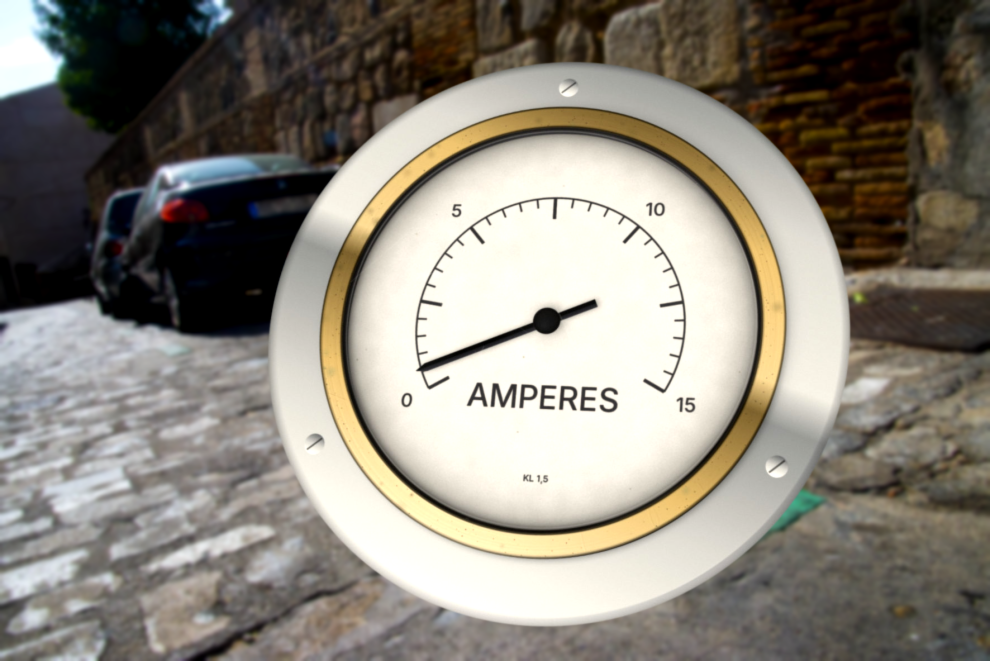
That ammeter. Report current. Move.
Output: 0.5 A
